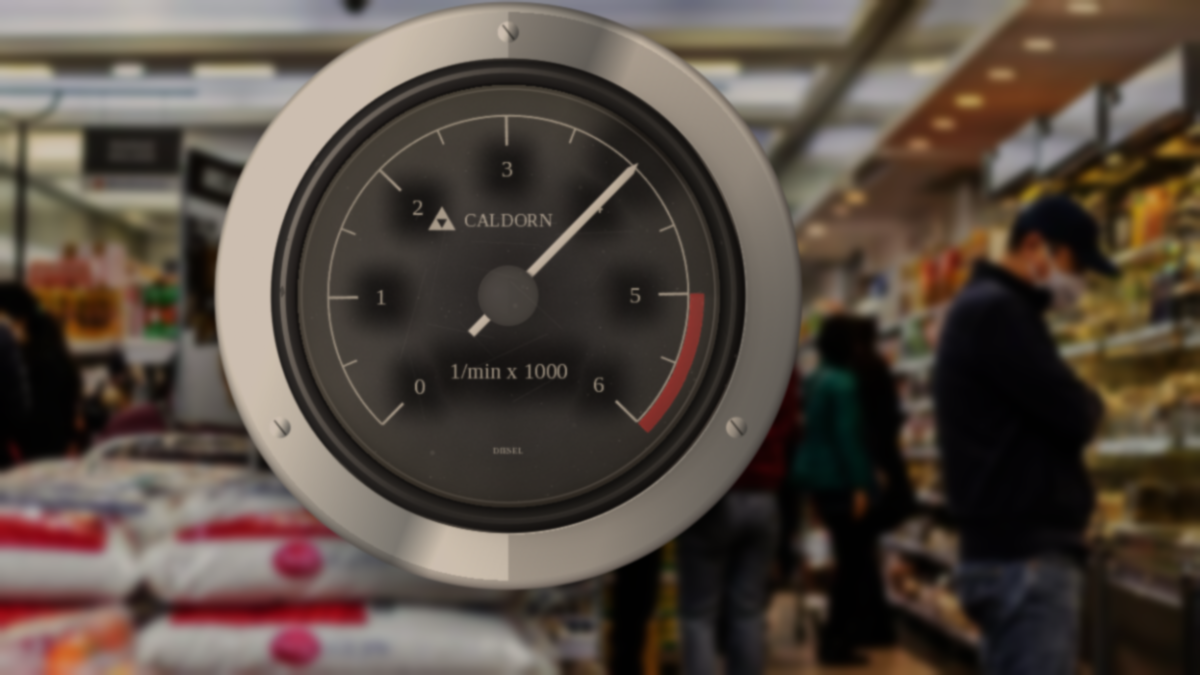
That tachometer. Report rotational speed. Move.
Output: 4000 rpm
